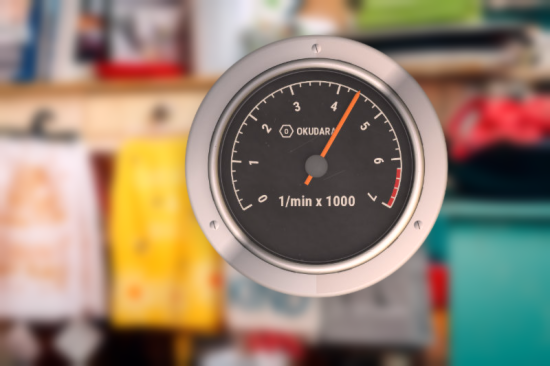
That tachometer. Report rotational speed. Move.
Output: 4400 rpm
